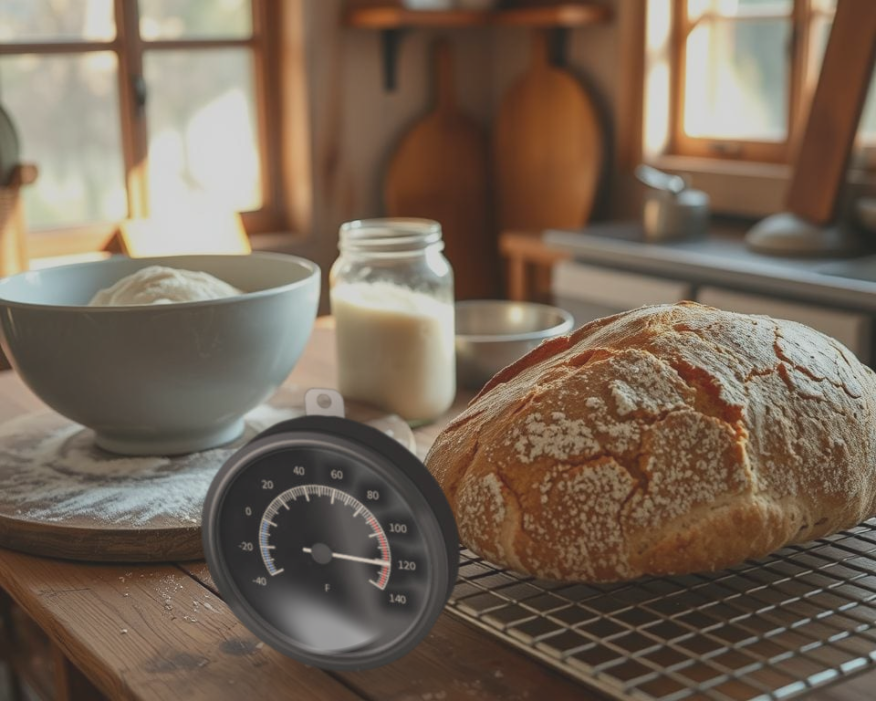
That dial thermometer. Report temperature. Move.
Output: 120 °F
